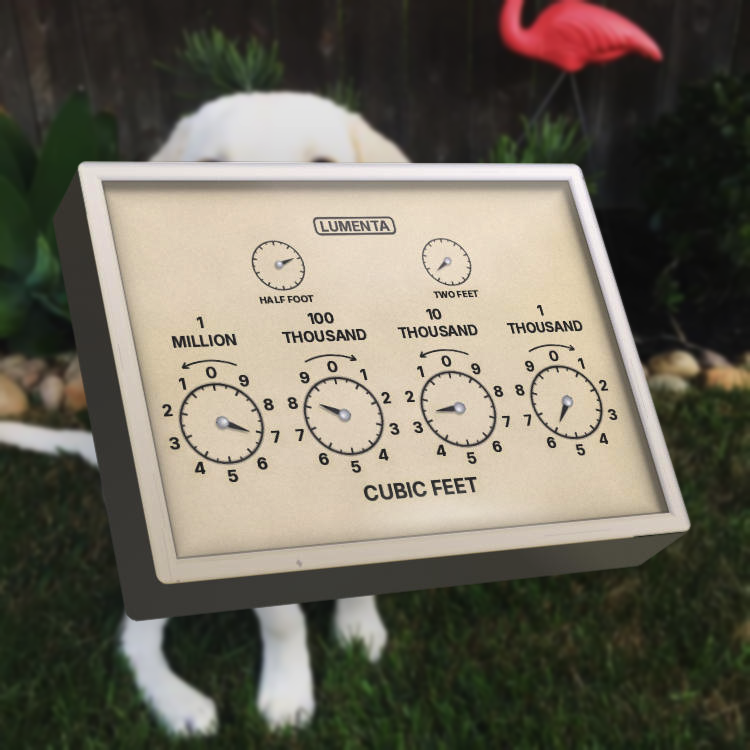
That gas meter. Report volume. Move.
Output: 682600 ft³
